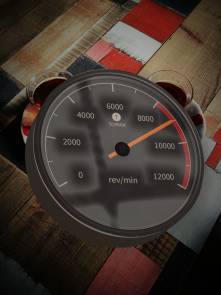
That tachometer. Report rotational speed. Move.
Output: 9000 rpm
